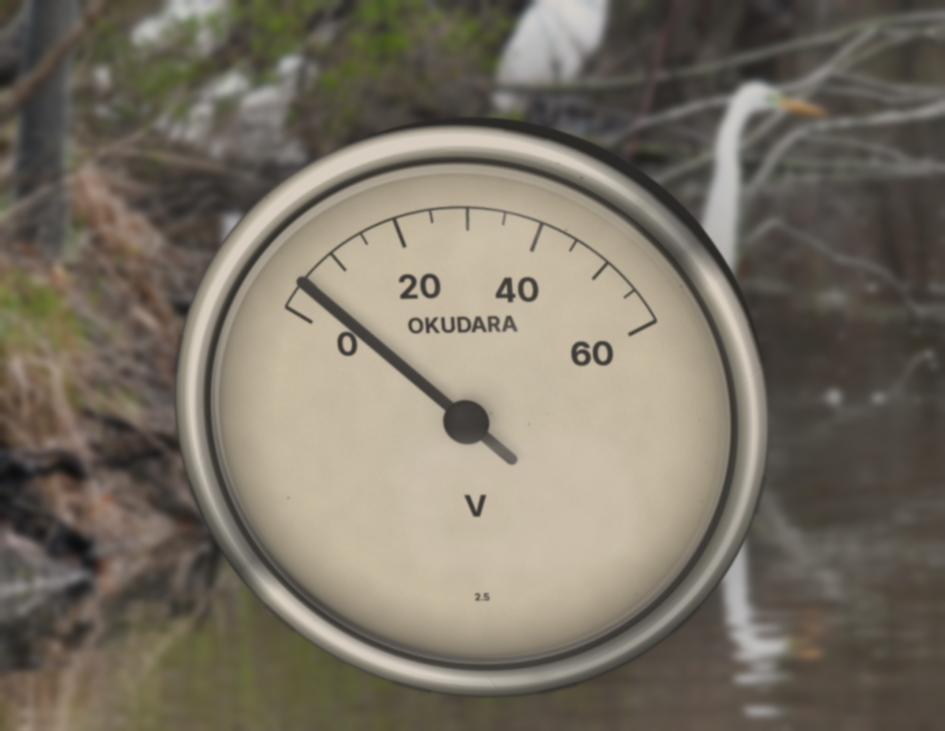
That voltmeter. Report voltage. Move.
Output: 5 V
